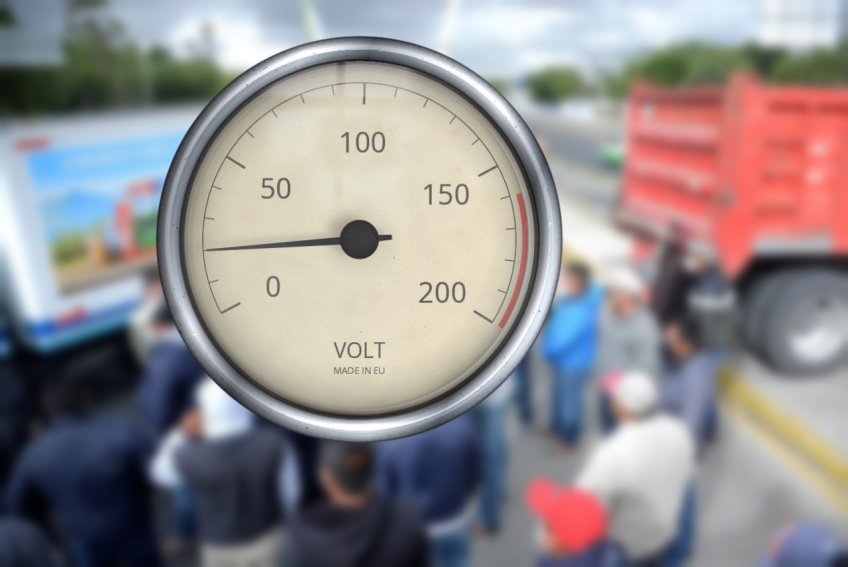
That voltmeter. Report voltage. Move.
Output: 20 V
